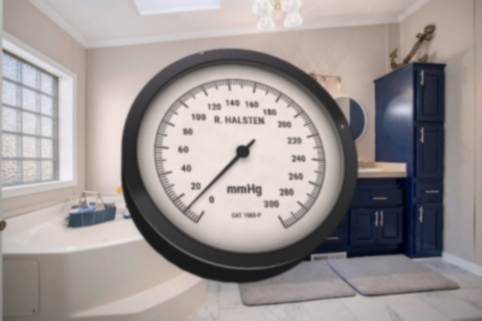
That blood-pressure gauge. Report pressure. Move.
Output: 10 mmHg
